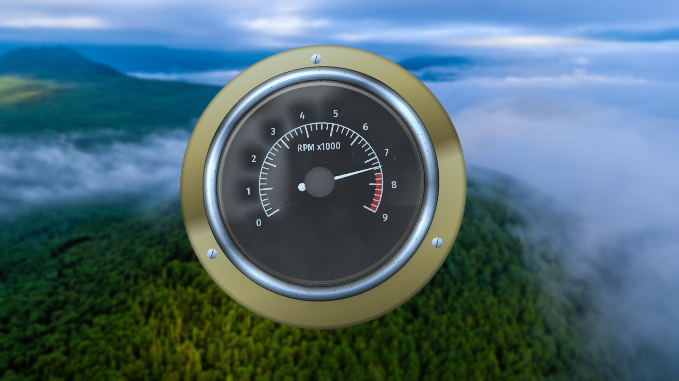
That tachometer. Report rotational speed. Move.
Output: 7400 rpm
